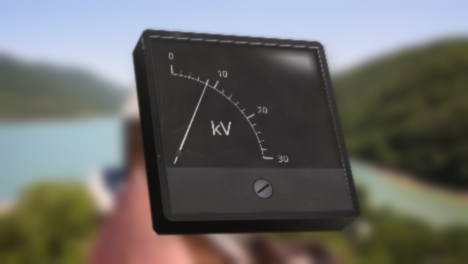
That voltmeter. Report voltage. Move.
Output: 8 kV
